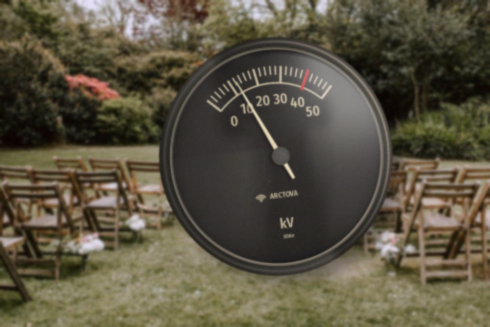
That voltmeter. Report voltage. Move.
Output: 12 kV
